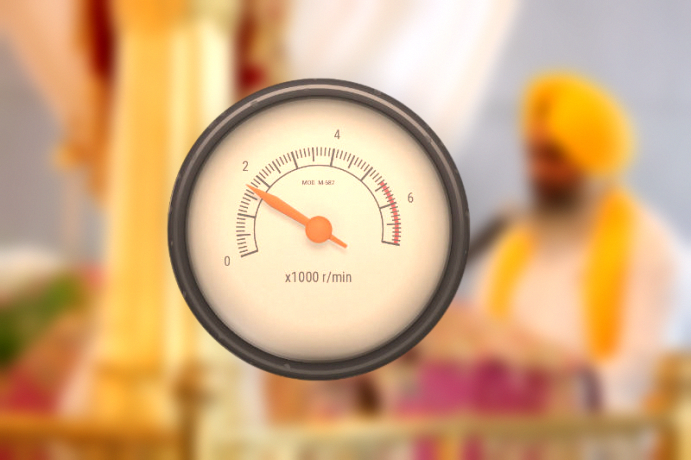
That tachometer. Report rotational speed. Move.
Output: 1700 rpm
